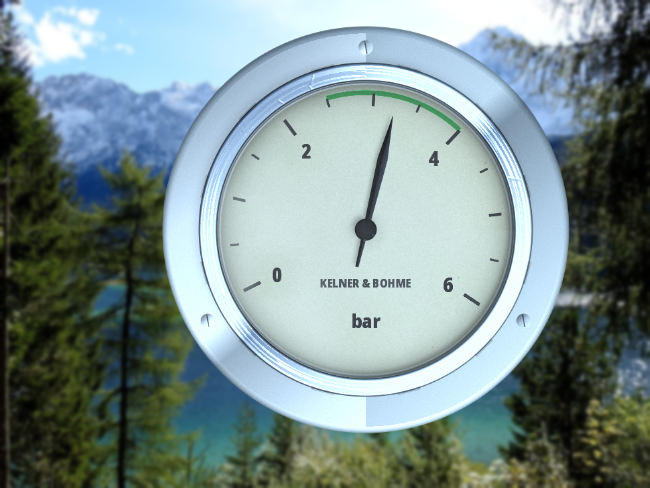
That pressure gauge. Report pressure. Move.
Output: 3.25 bar
